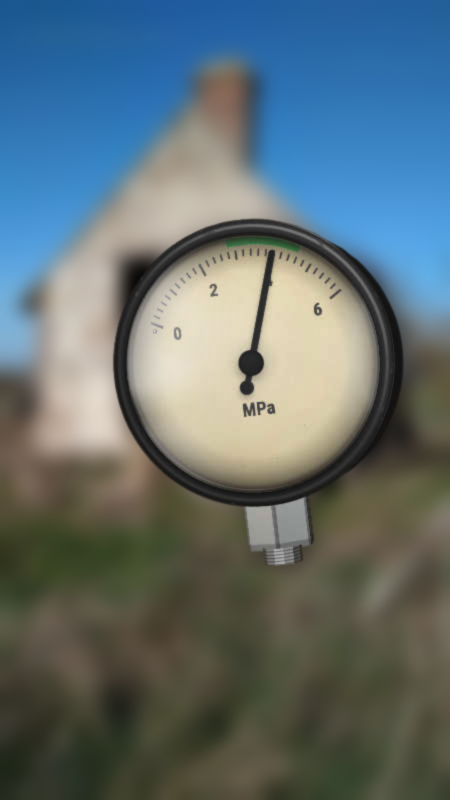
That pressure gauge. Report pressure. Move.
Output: 4 MPa
